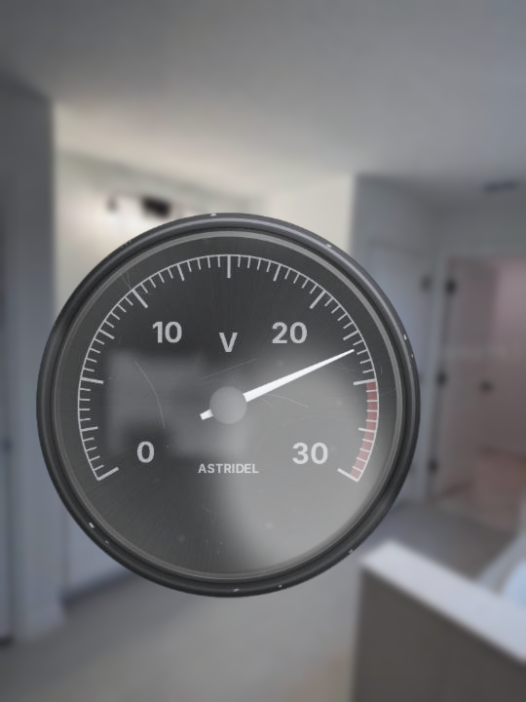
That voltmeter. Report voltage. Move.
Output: 23.25 V
